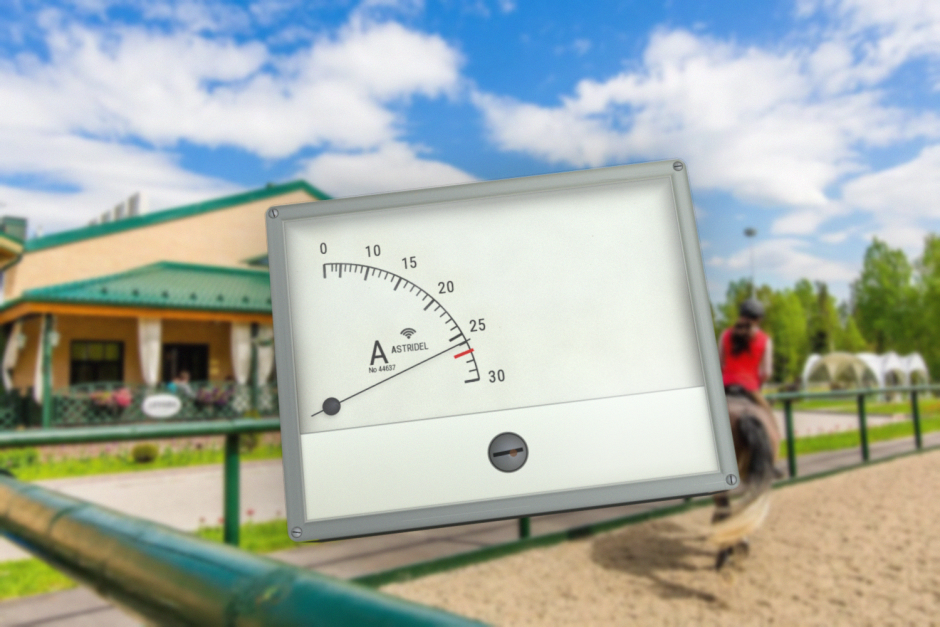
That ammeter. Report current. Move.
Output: 26 A
